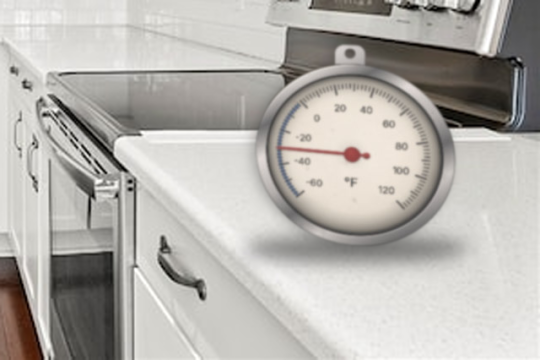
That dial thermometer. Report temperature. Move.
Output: -30 °F
